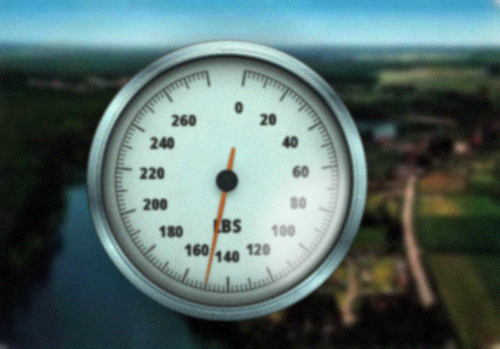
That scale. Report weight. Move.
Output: 150 lb
